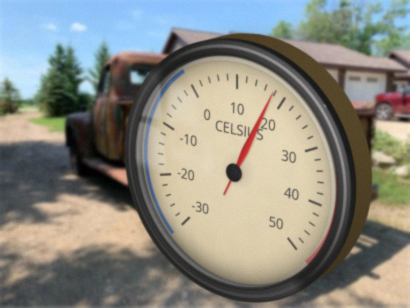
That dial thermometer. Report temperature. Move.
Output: 18 °C
